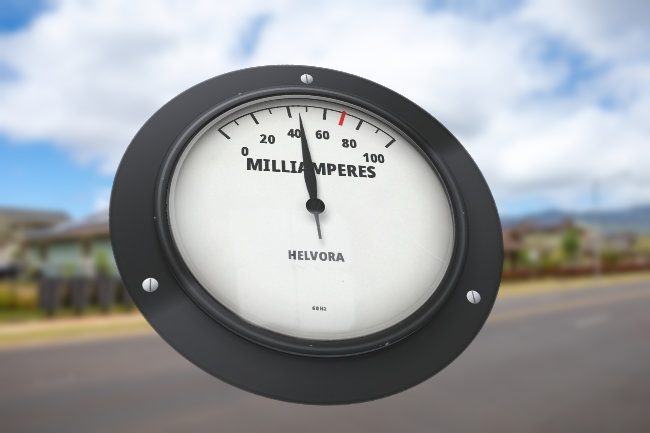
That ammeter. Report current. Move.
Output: 45 mA
